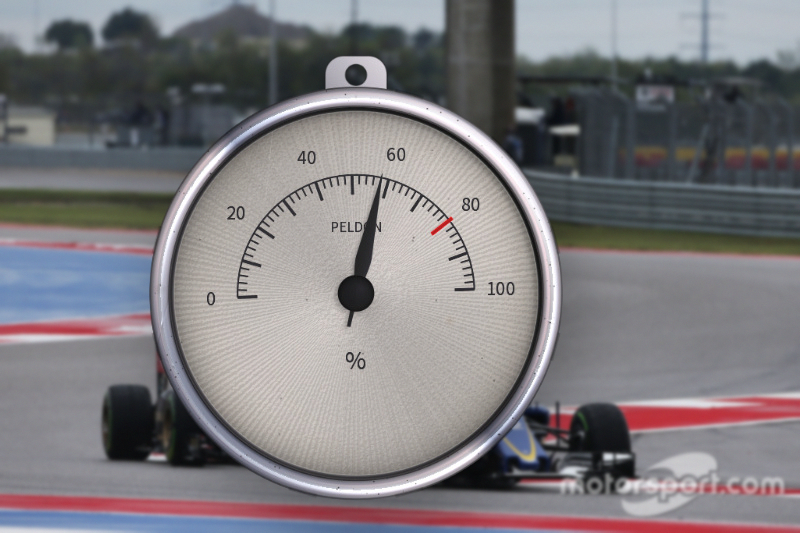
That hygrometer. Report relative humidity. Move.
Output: 58 %
